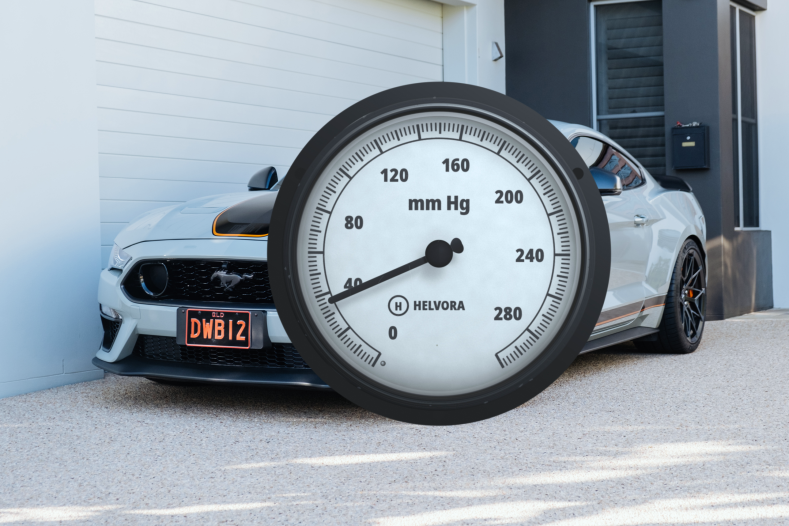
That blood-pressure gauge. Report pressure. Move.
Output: 36 mmHg
